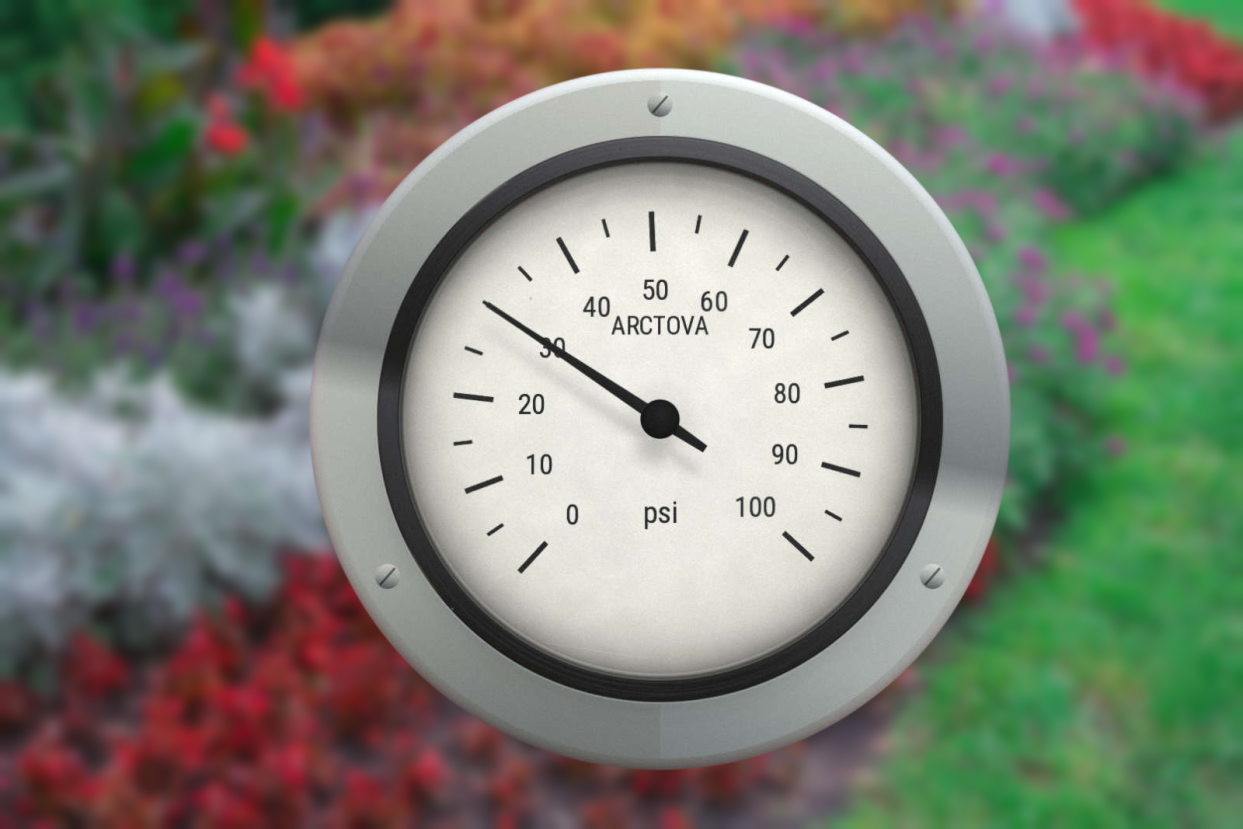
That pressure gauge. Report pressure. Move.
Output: 30 psi
